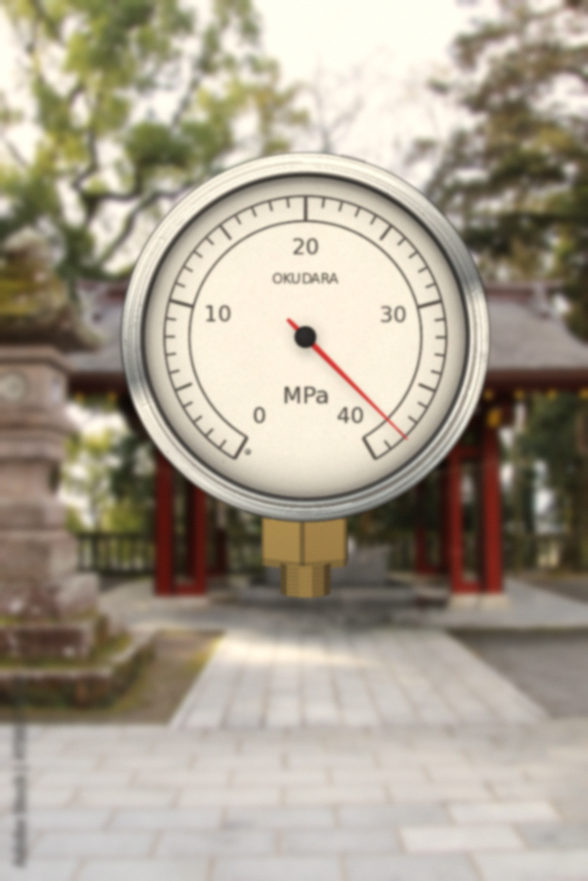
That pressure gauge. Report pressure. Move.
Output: 38 MPa
